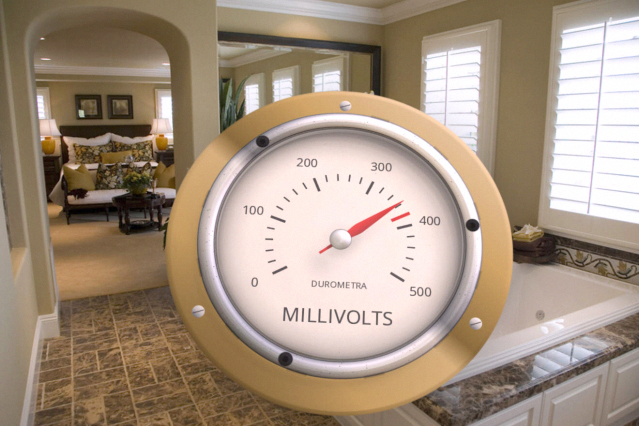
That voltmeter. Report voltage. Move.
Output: 360 mV
